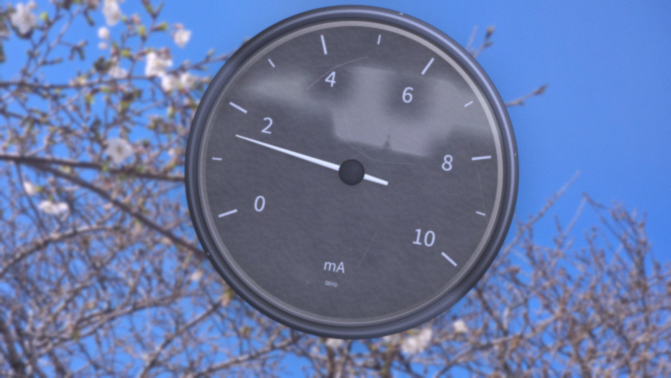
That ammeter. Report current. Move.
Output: 1.5 mA
